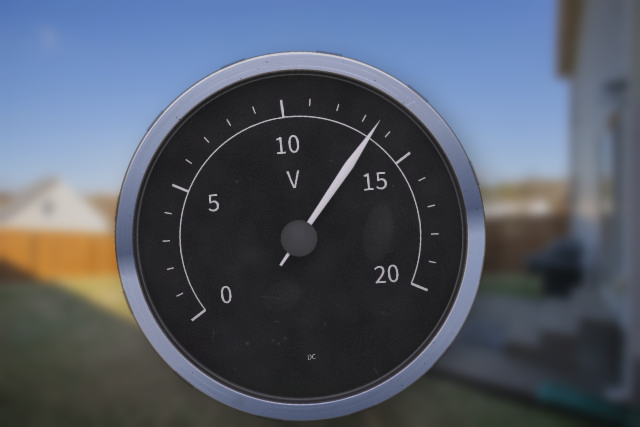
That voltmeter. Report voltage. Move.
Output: 13.5 V
